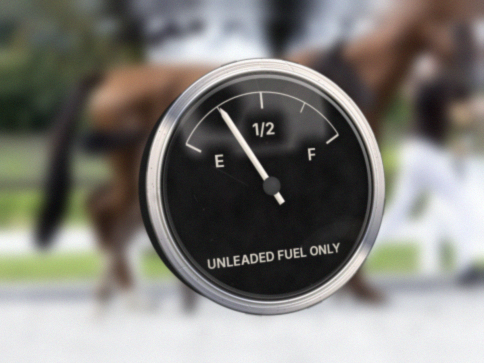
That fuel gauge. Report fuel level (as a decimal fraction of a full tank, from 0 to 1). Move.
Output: 0.25
